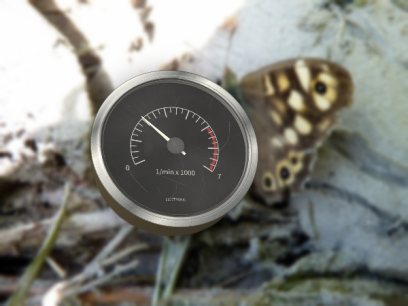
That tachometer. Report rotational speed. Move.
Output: 2000 rpm
